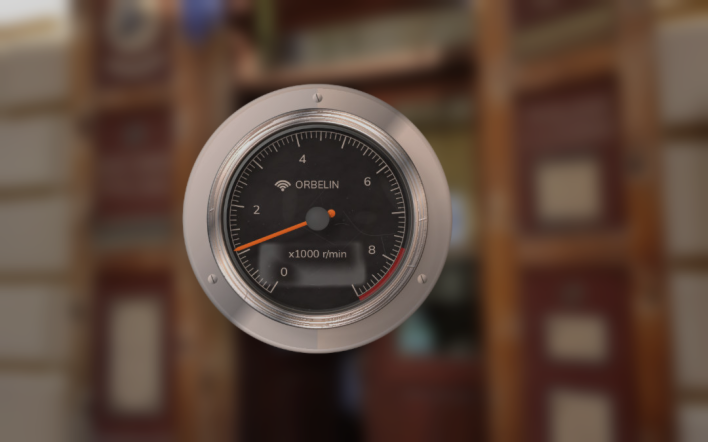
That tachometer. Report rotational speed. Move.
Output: 1100 rpm
